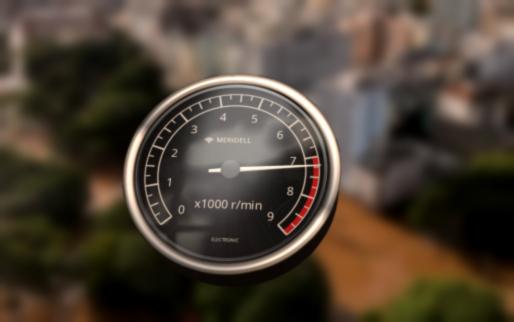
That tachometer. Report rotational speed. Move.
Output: 7250 rpm
